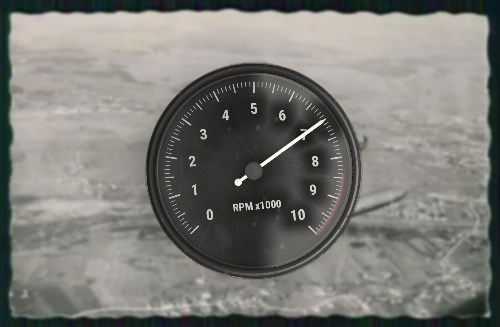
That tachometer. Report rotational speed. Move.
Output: 7000 rpm
